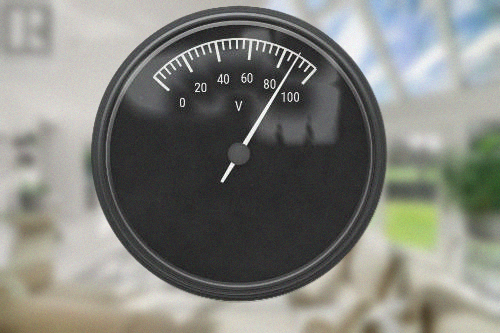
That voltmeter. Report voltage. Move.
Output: 88 V
